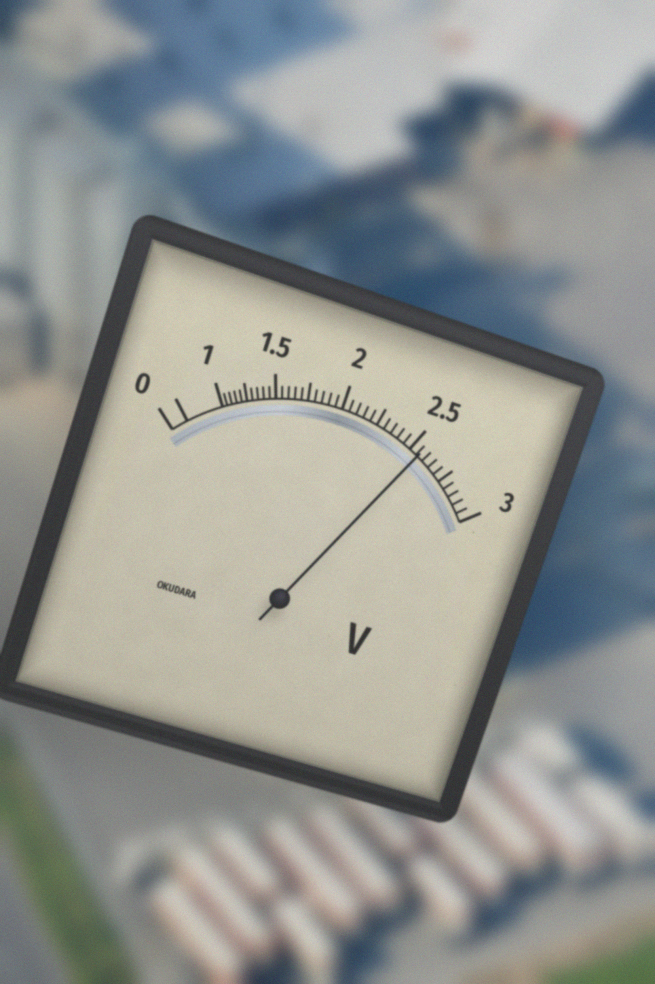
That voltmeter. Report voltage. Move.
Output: 2.55 V
